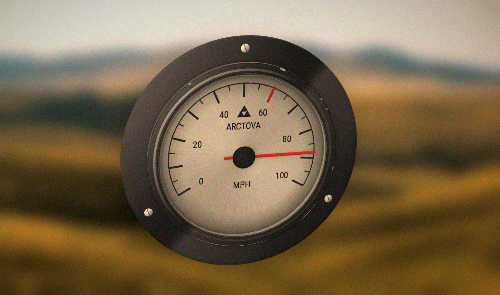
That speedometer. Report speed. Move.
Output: 87.5 mph
